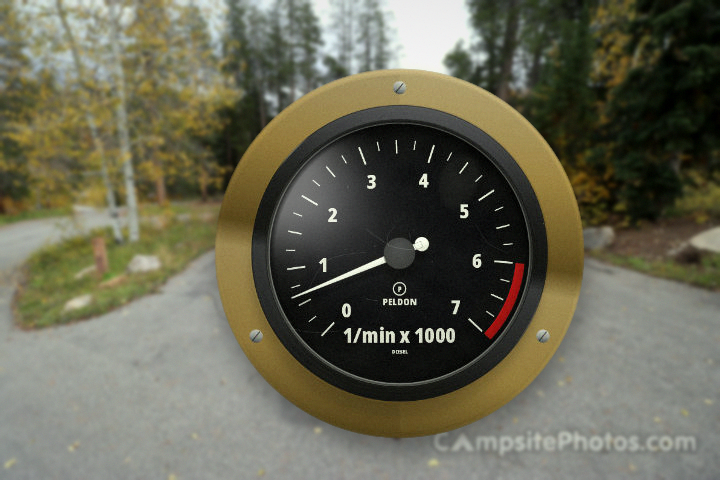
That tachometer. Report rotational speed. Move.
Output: 625 rpm
